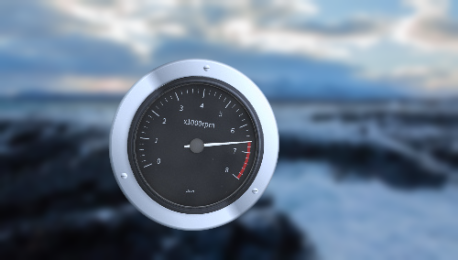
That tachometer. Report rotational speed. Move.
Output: 6600 rpm
